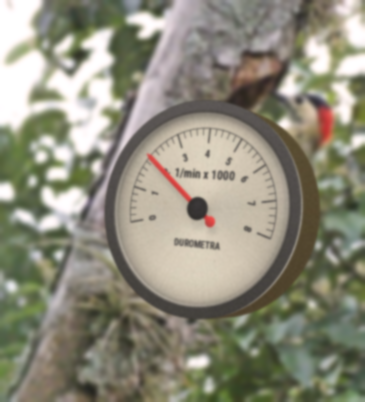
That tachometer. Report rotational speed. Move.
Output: 2000 rpm
